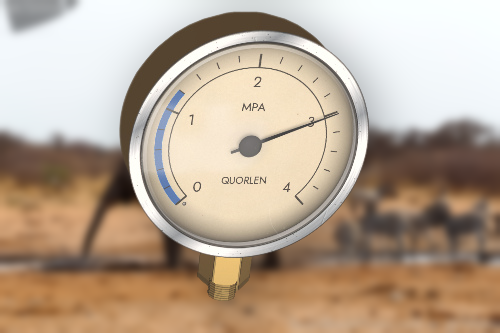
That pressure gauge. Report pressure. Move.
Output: 3 MPa
